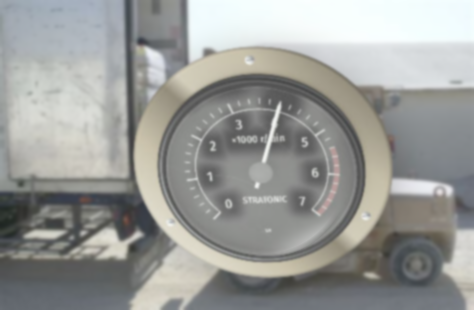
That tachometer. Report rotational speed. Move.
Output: 4000 rpm
